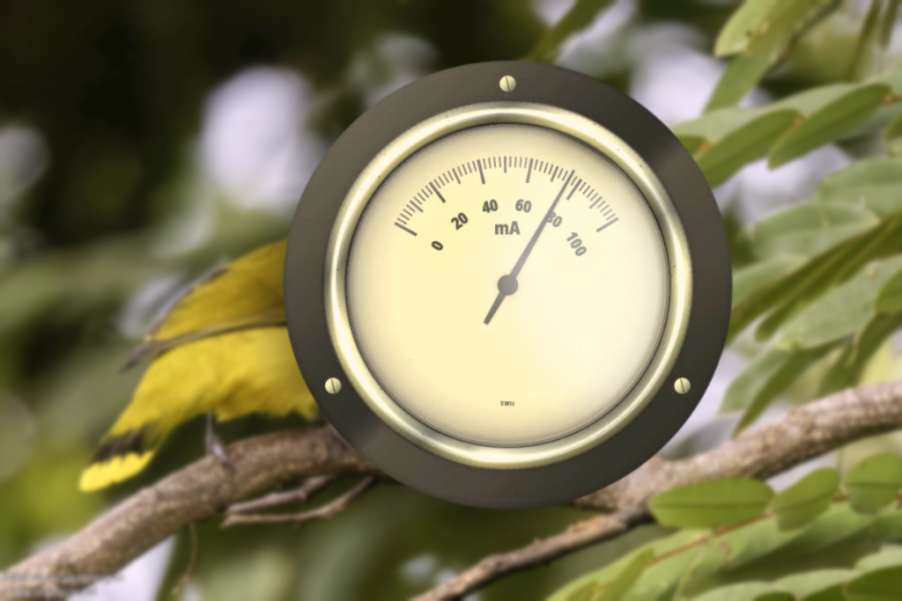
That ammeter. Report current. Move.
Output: 76 mA
